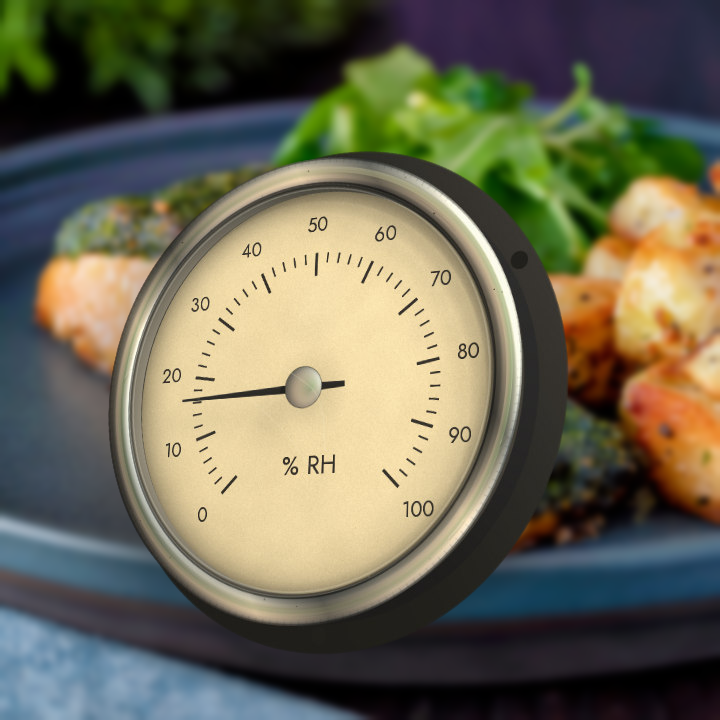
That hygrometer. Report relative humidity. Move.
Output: 16 %
